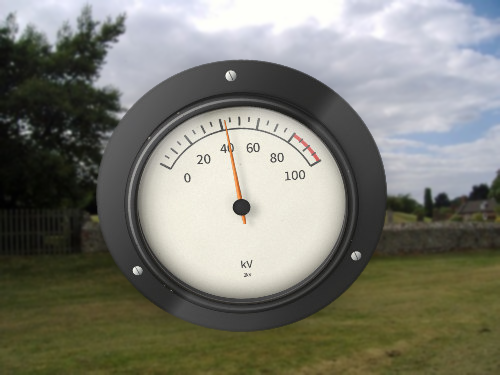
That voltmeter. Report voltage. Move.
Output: 42.5 kV
